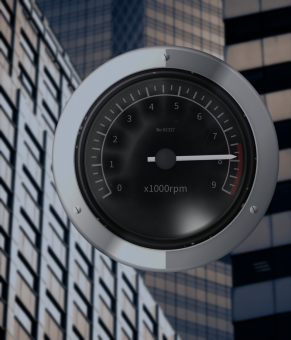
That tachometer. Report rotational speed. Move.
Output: 7875 rpm
